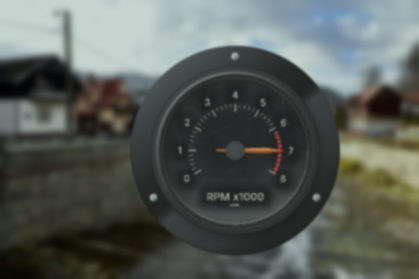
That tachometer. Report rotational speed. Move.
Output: 7000 rpm
